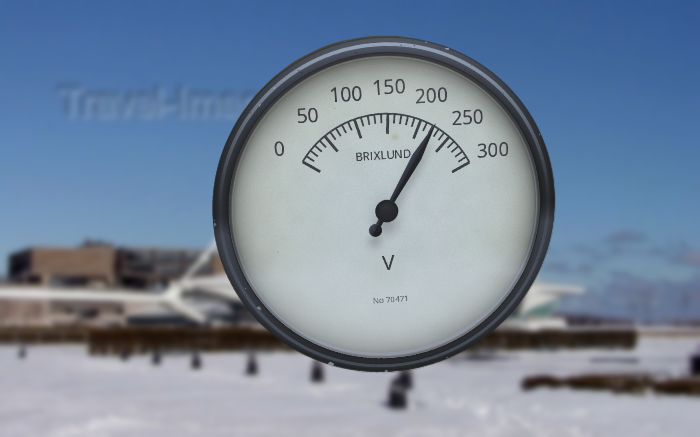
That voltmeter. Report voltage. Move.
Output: 220 V
